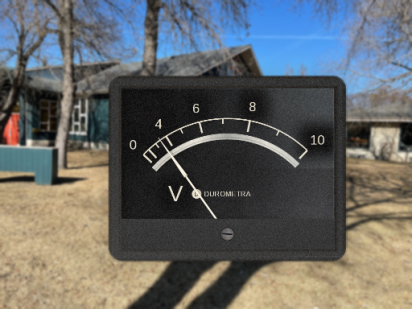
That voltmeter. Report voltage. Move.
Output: 3.5 V
